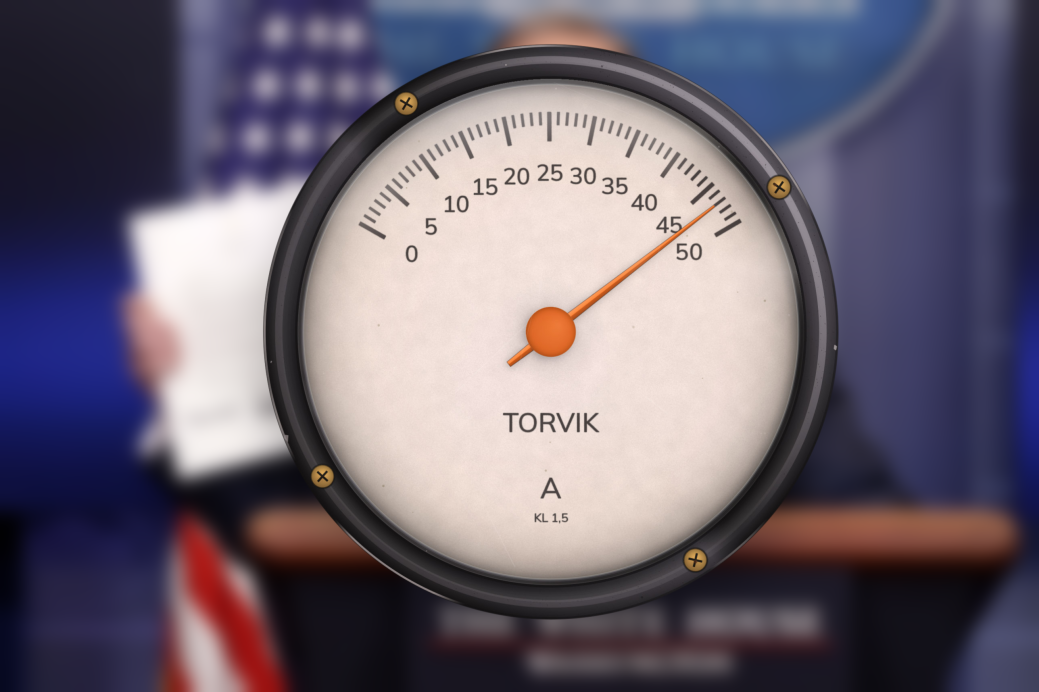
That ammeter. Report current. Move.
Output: 47 A
